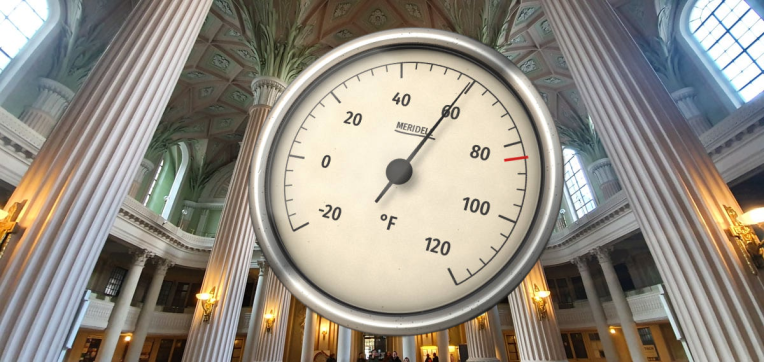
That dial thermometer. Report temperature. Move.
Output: 60 °F
